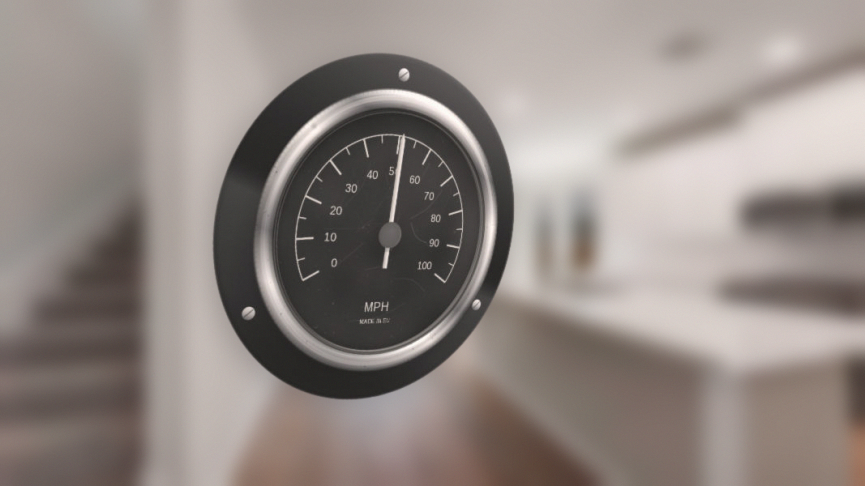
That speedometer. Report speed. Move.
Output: 50 mph
